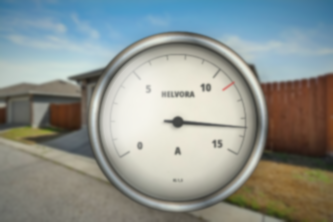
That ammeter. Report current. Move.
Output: 13.5 A
